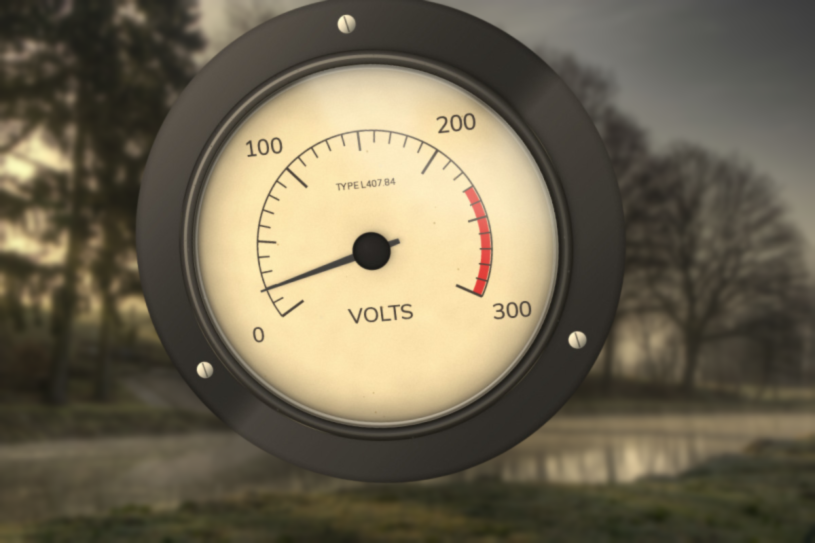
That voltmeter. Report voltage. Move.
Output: 20 V
